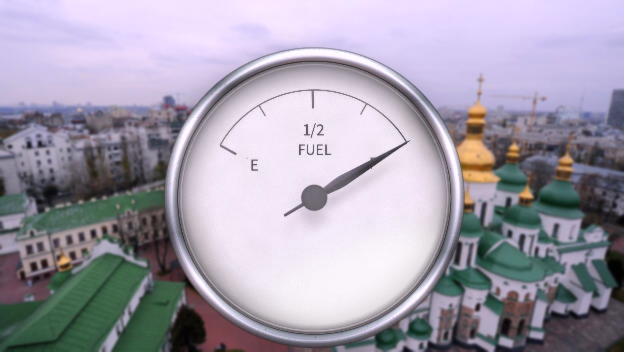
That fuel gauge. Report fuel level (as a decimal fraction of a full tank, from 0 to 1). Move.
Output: 1
